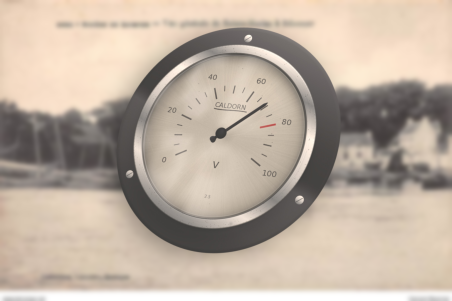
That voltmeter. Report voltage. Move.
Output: 70 V
